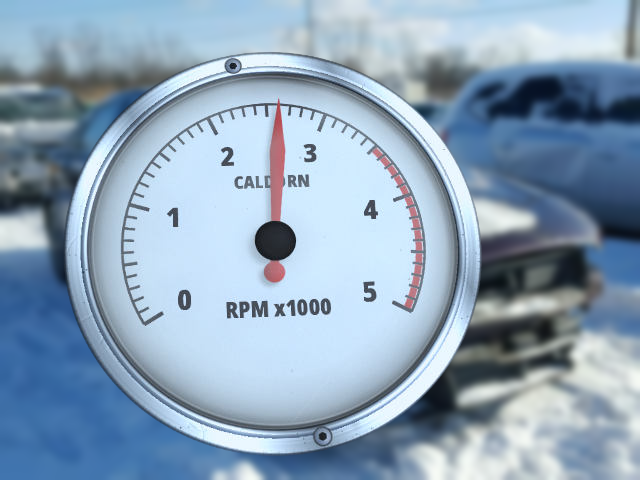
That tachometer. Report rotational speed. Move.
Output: 2600 rpm
